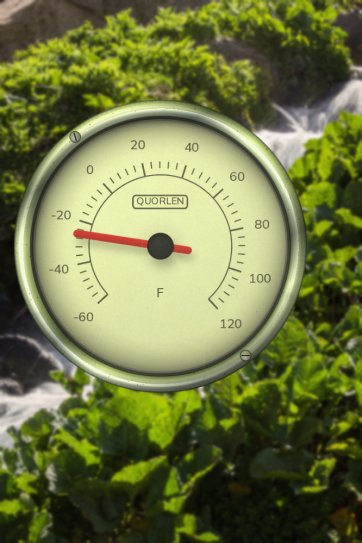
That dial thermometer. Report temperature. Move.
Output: -26 °F
